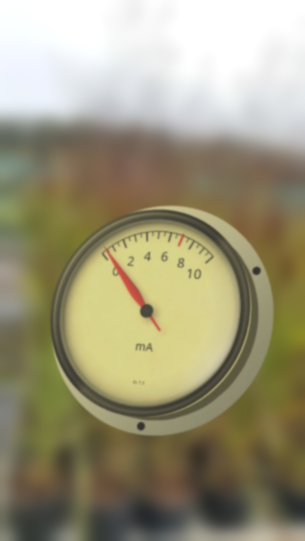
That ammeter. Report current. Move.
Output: 0.5 mA
